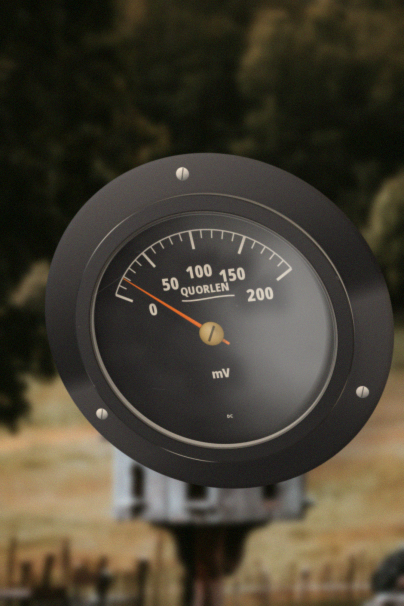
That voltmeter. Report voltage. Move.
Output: 20 mV
